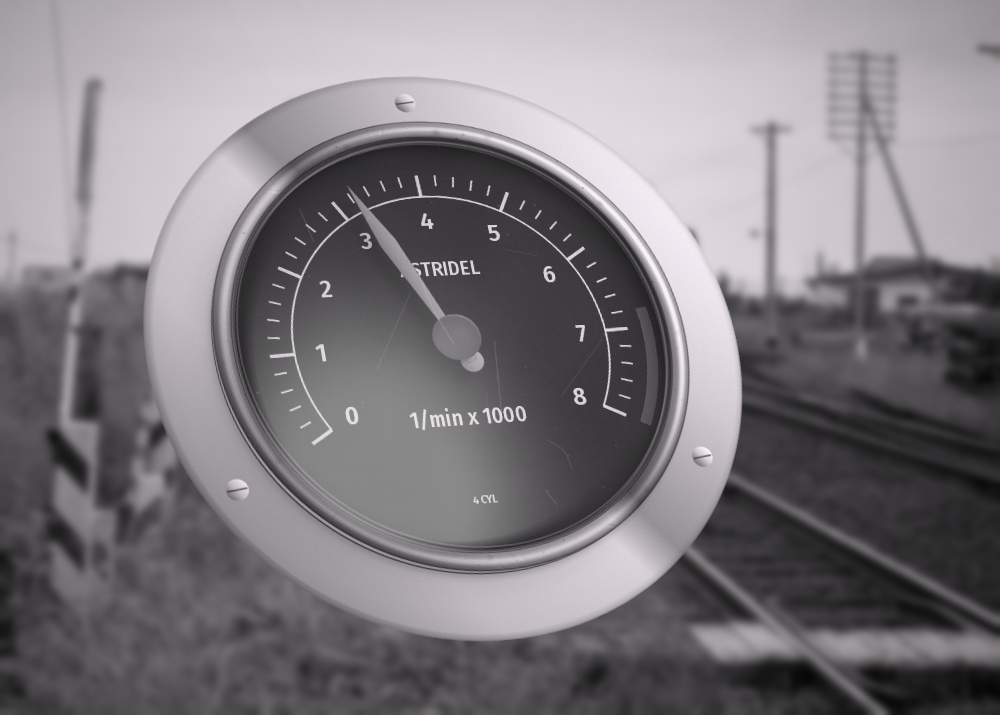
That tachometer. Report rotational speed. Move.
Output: 3200 rpm
